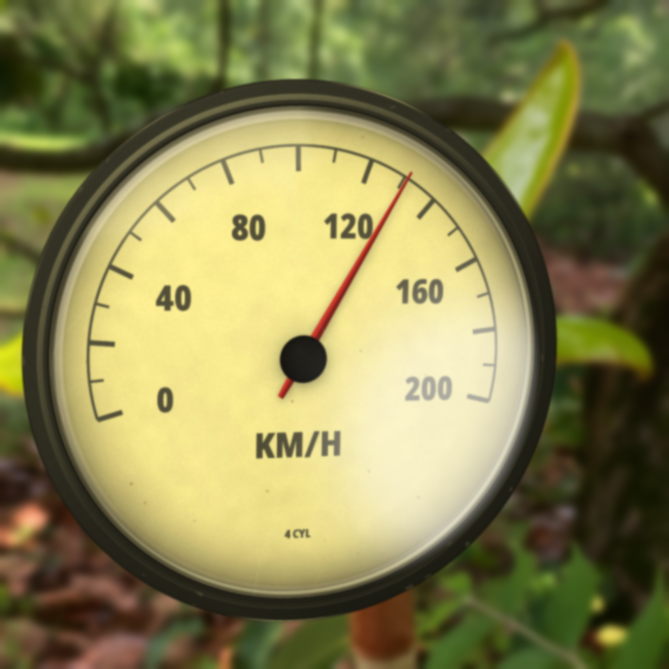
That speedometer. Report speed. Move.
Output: 130 km/h
